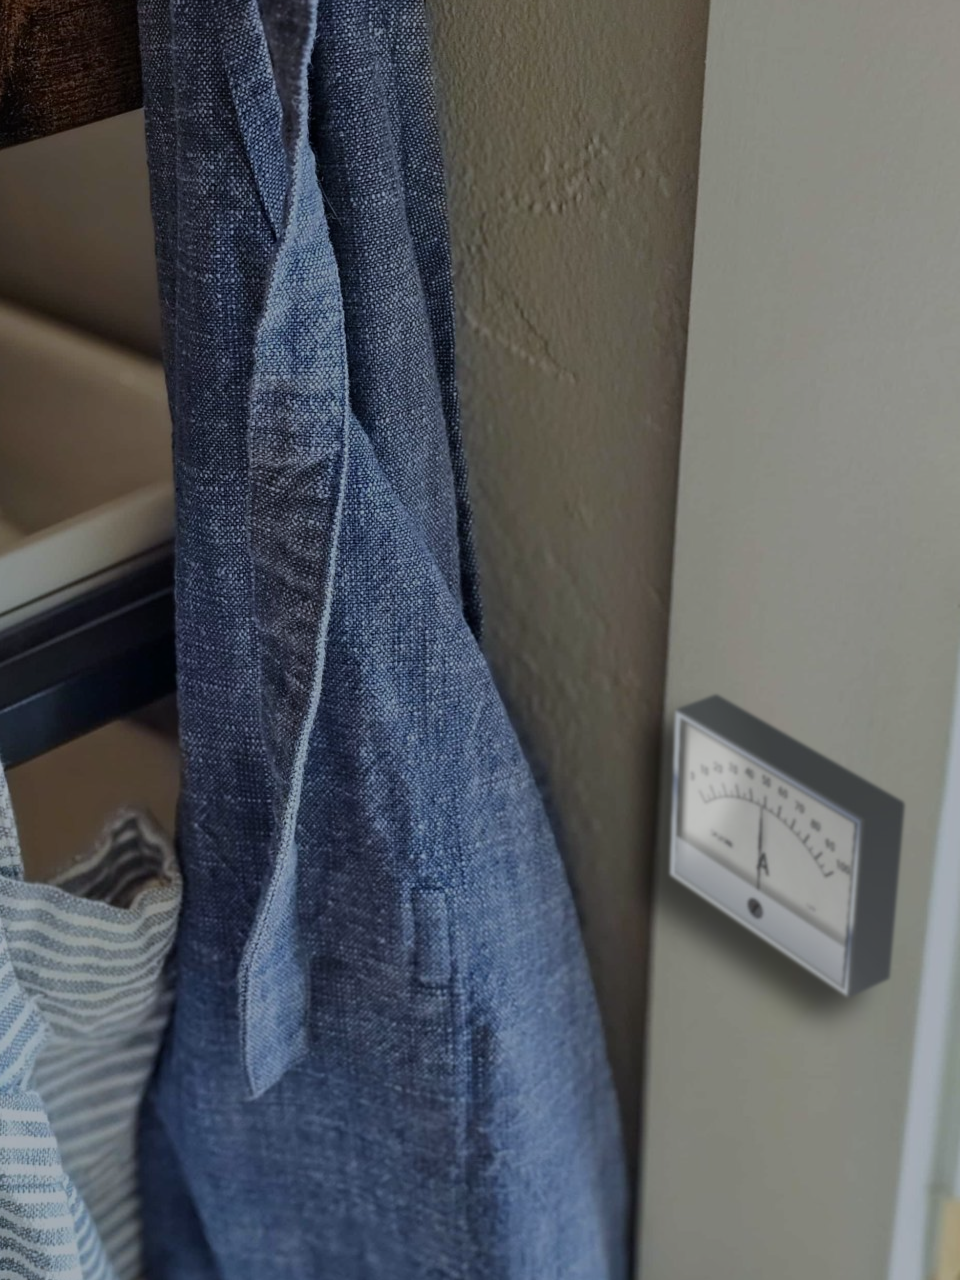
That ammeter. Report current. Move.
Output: 50 A
